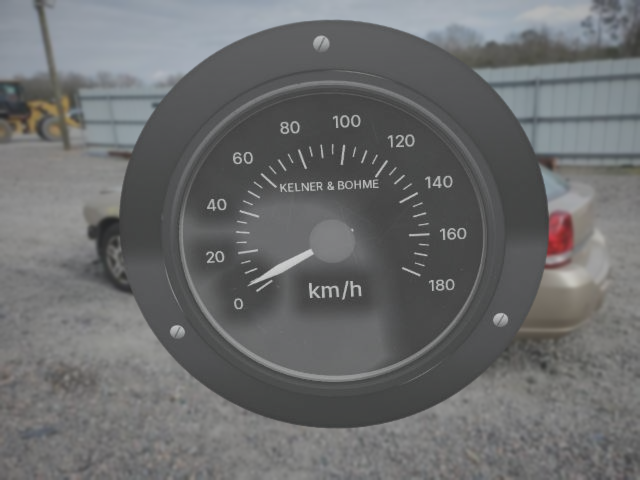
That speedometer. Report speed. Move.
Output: 5 km/h
